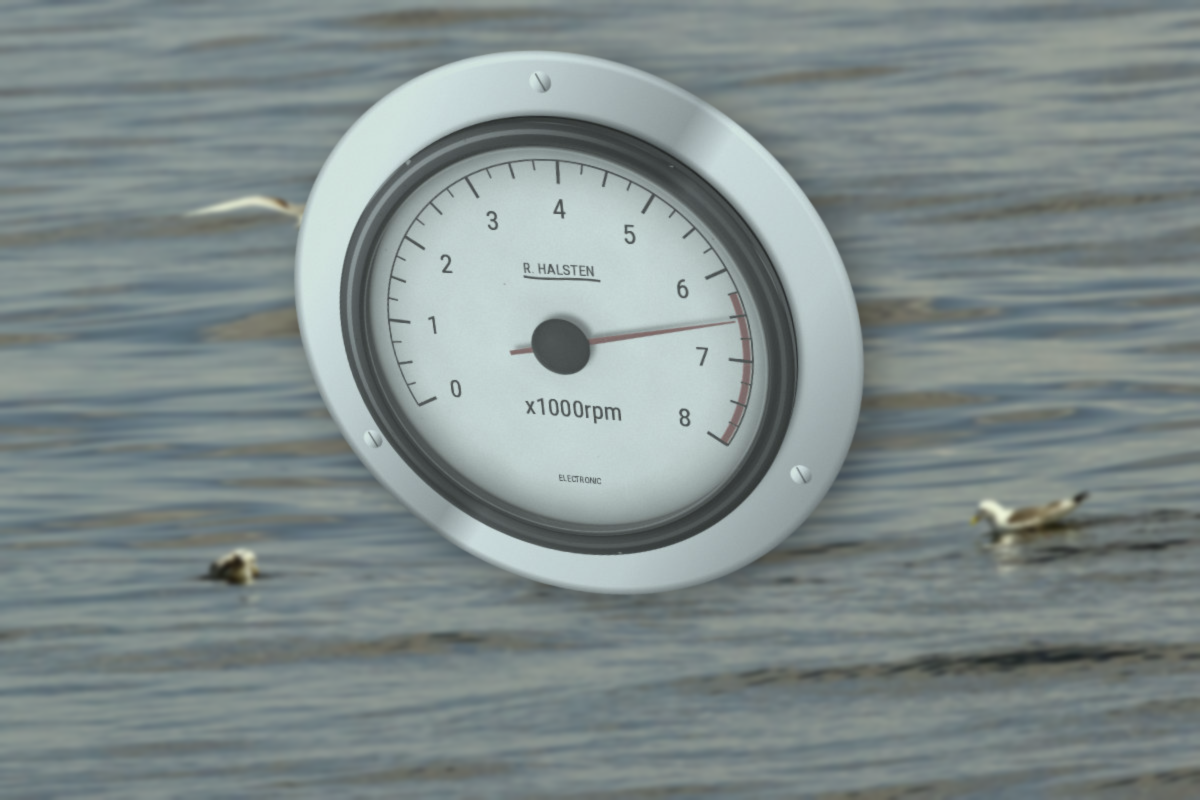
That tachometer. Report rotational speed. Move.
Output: 6500 rpm
